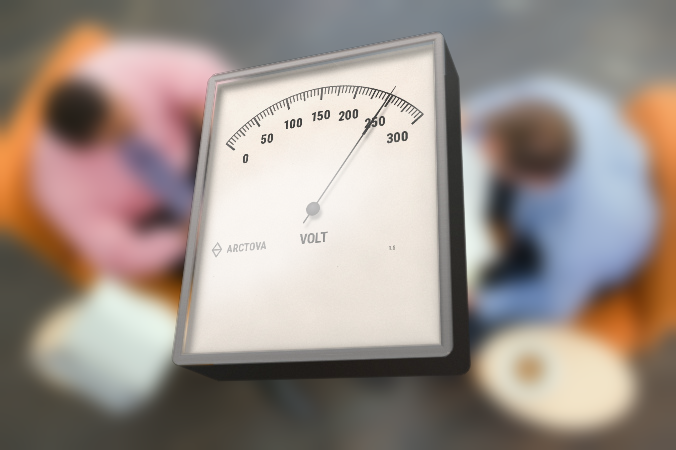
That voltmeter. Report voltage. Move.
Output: 250 V
